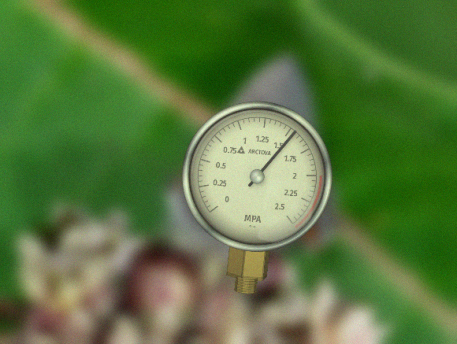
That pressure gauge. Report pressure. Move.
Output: 1.55 MPa
